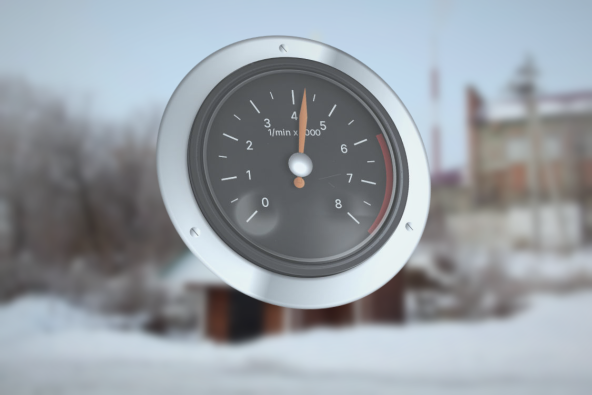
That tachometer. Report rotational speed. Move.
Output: 4250 rpm
